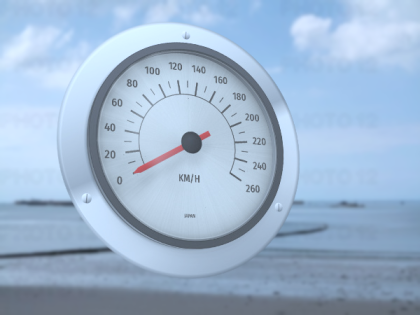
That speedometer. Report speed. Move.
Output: 0 km/h
